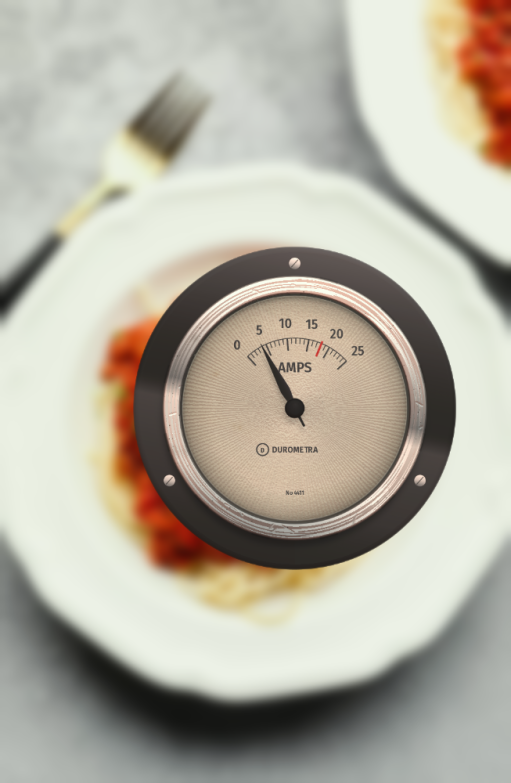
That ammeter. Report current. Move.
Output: 4 A
